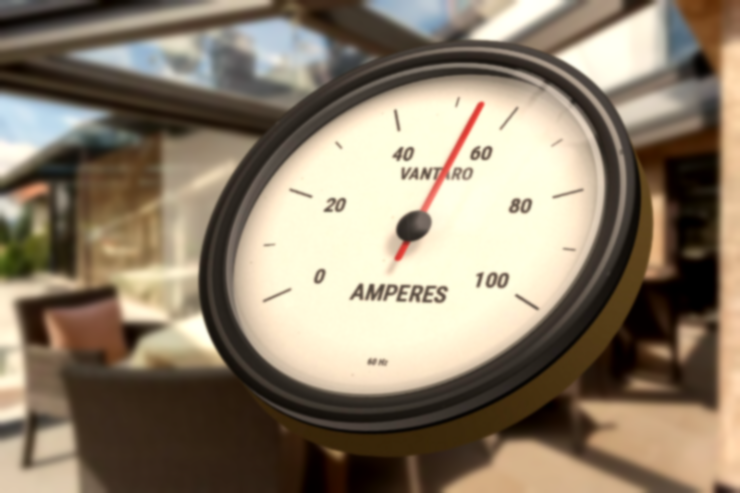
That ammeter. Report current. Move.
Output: 55 A
